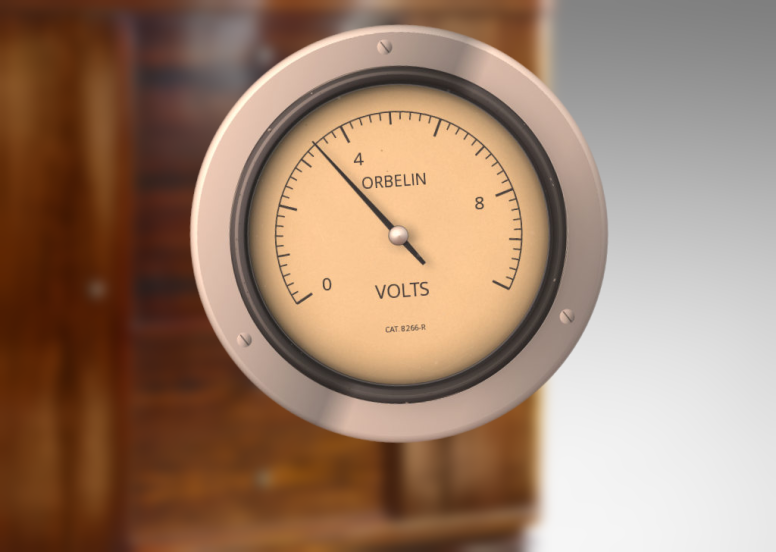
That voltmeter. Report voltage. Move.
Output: 3.4 V
